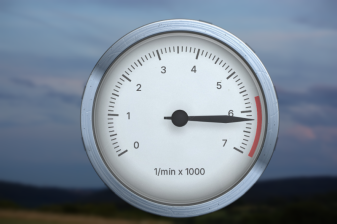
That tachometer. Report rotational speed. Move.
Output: 6200 rpm
